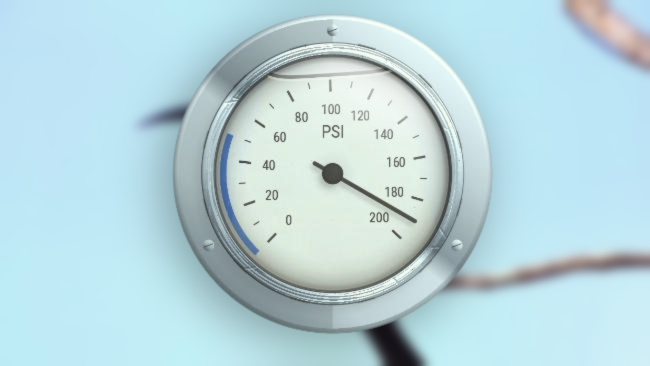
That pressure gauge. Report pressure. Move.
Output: 190 psi
